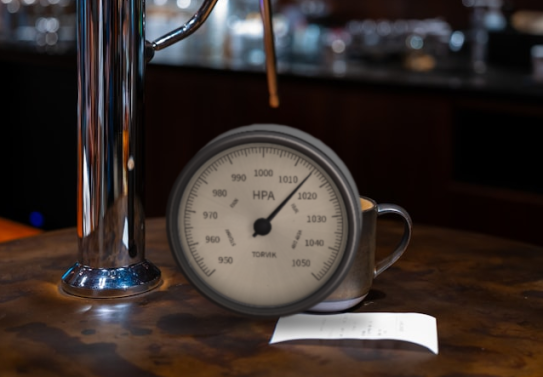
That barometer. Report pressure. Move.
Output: 1015 hPa
